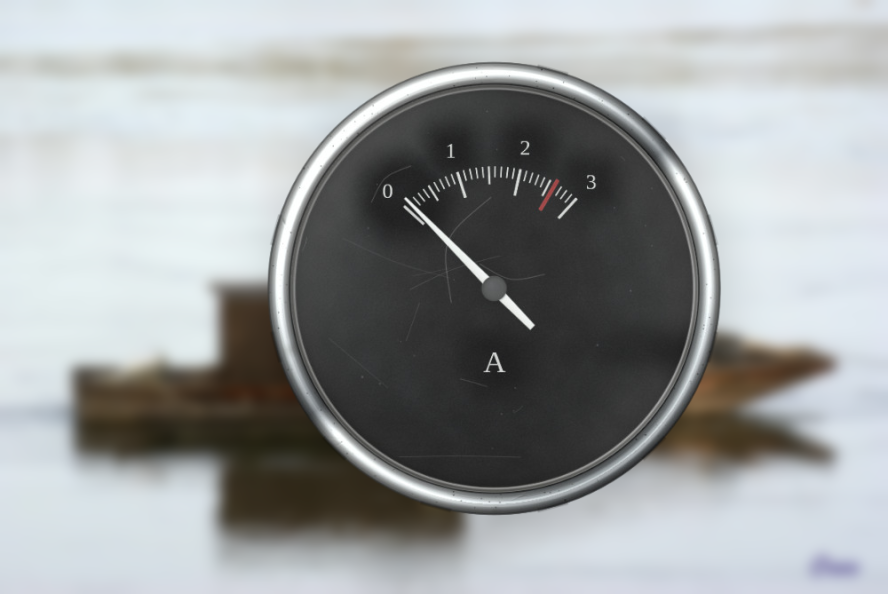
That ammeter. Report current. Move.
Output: 0.1 A
